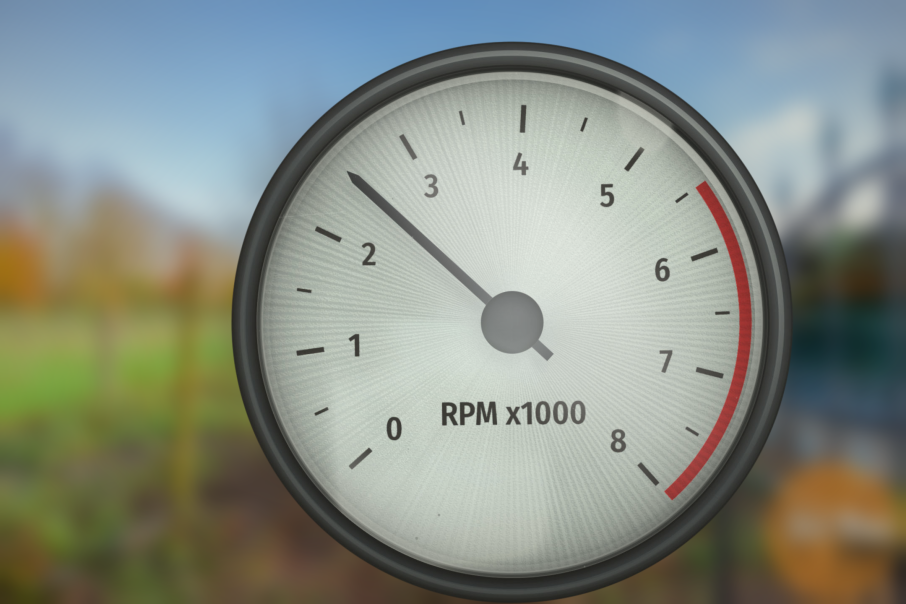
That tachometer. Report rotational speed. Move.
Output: 2500 rpm
